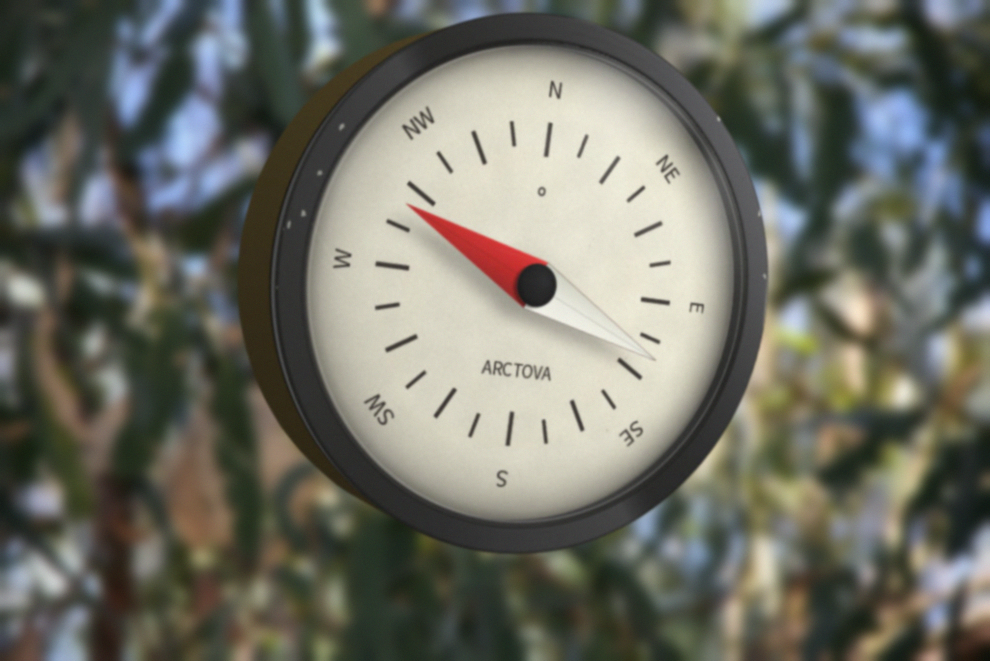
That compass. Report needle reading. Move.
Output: 292.5 °
